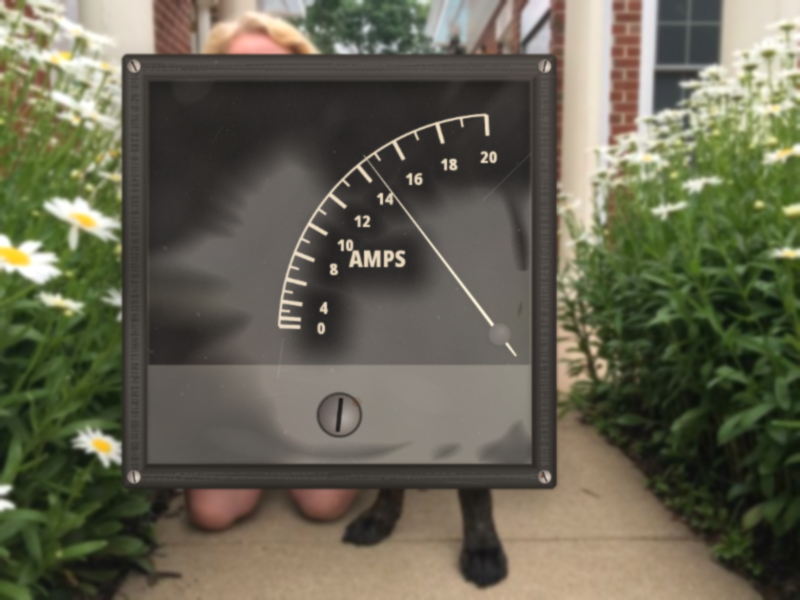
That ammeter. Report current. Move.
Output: 14.5 A
